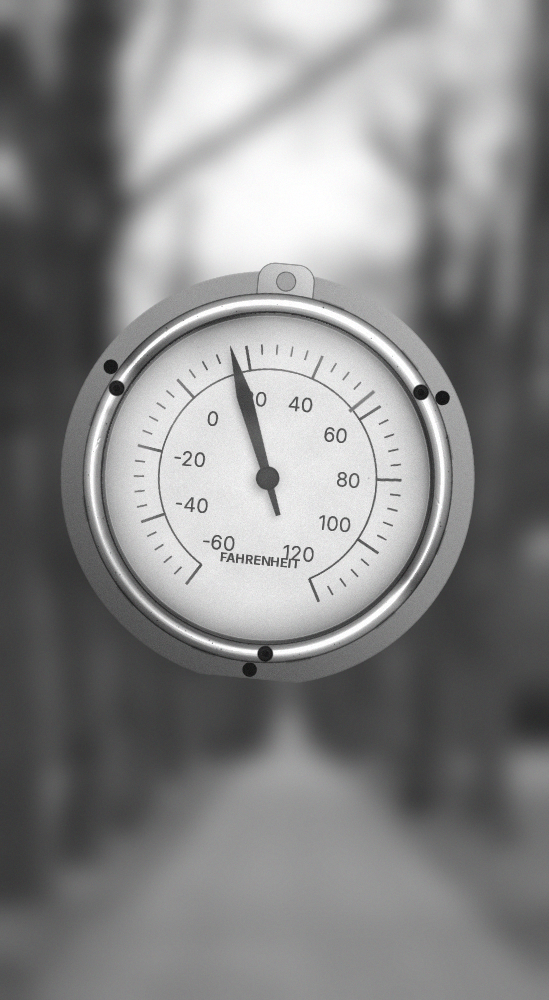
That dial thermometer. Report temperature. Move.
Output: 16 °F
